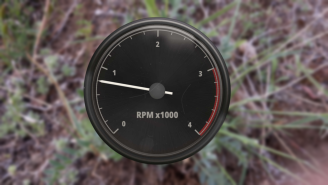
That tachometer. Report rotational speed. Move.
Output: 800 rpm
